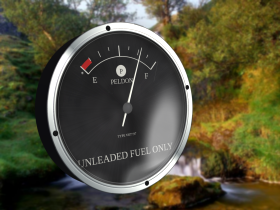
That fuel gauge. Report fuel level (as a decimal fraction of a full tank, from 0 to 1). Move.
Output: 0.75
